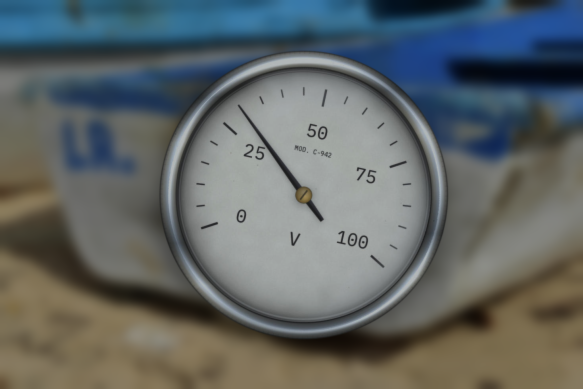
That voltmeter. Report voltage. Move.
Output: 30 V
